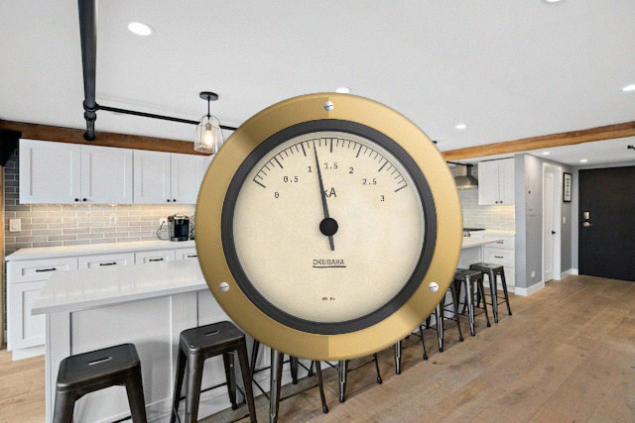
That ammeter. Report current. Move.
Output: 1.2 kA
